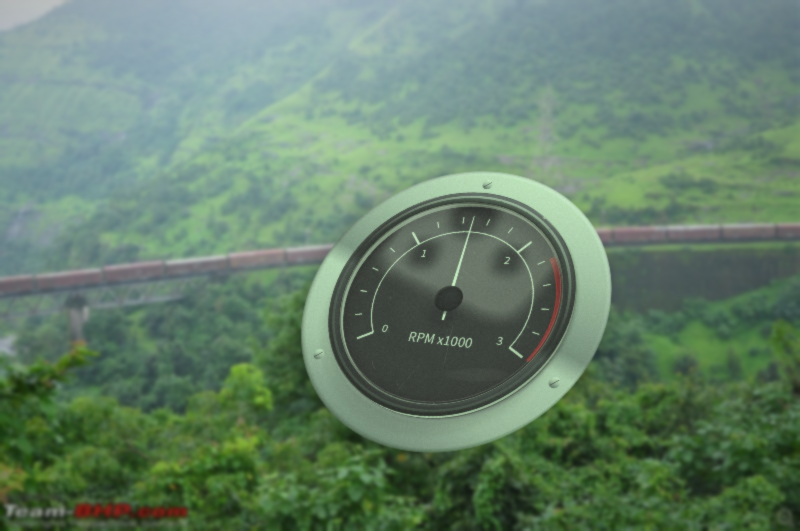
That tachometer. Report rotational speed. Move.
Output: 1500 rpm
